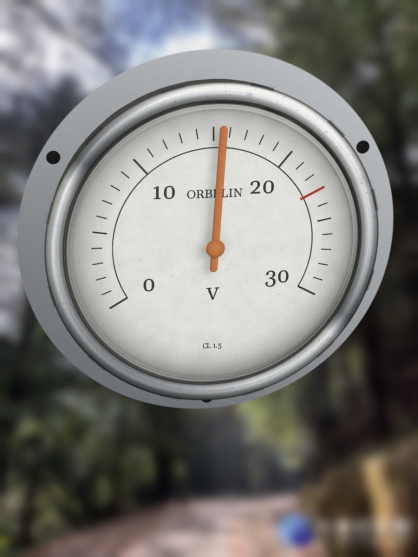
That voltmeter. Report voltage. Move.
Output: 15.5 V
